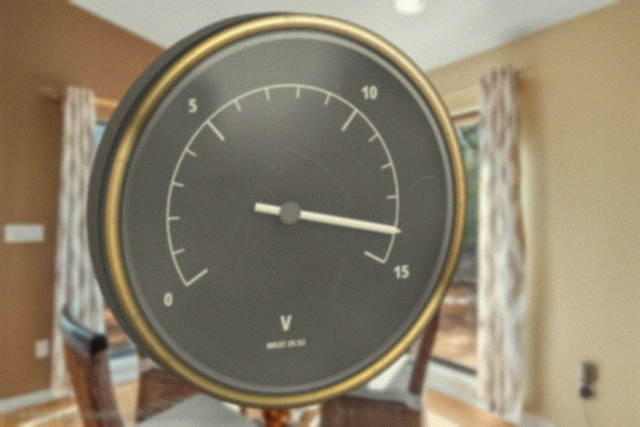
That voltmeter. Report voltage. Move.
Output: 14 V
